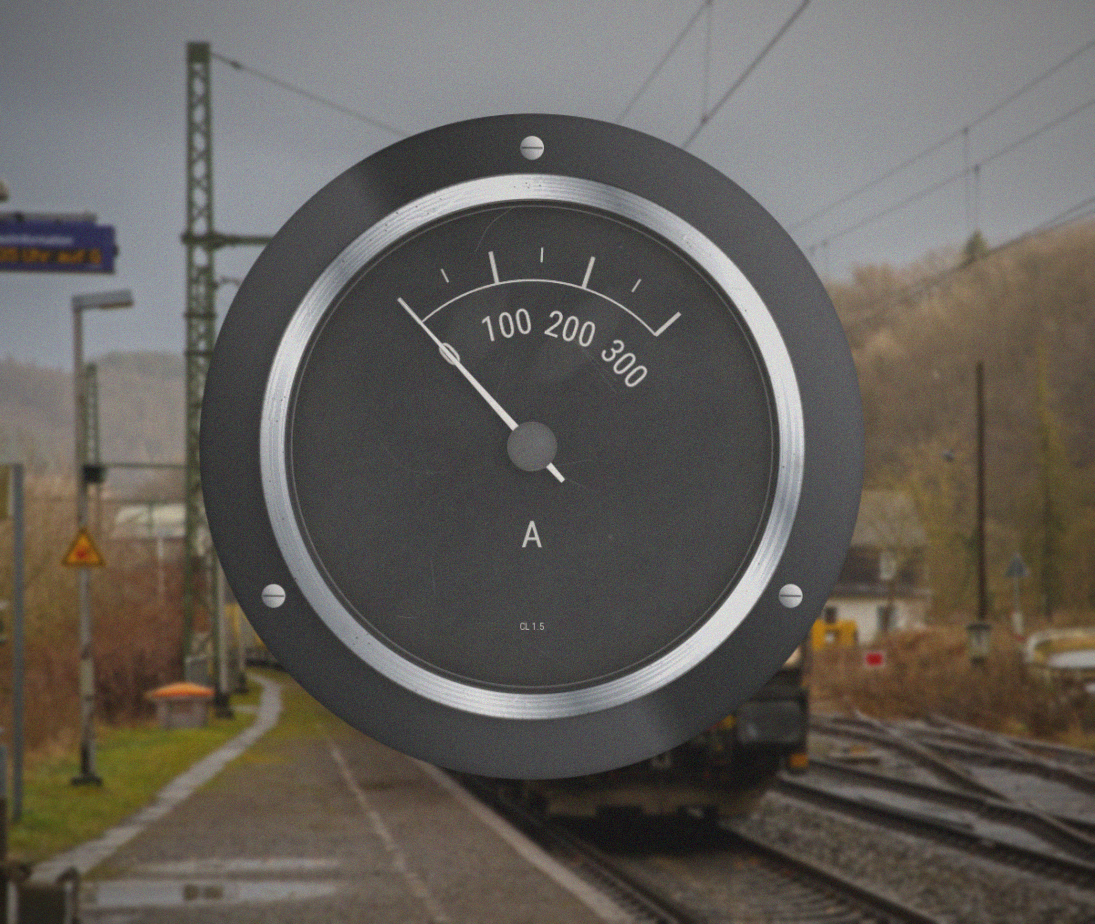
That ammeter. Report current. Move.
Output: 0 A
